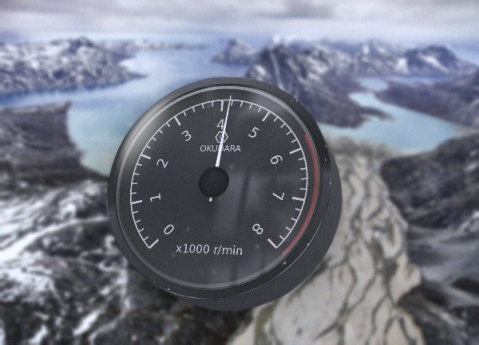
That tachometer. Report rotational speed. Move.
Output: 4200 rpm
